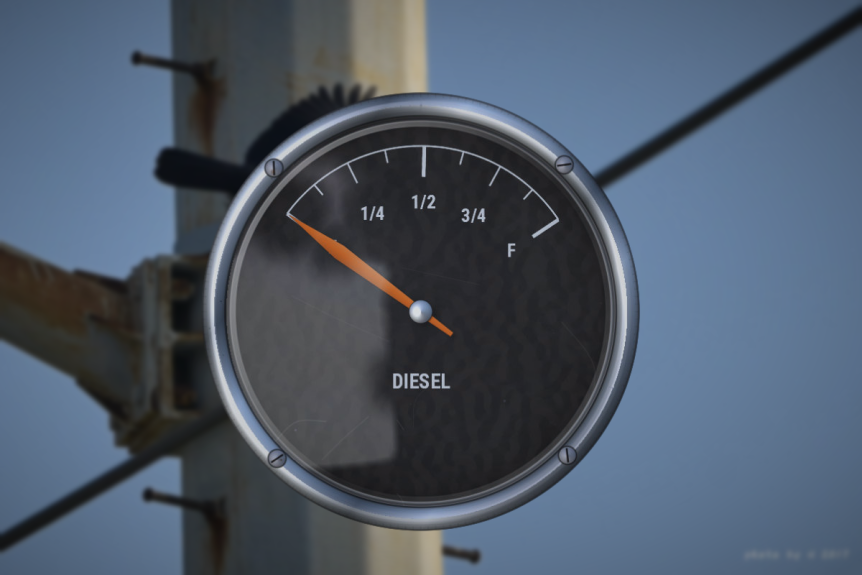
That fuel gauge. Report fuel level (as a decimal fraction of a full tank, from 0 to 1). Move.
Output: 0
